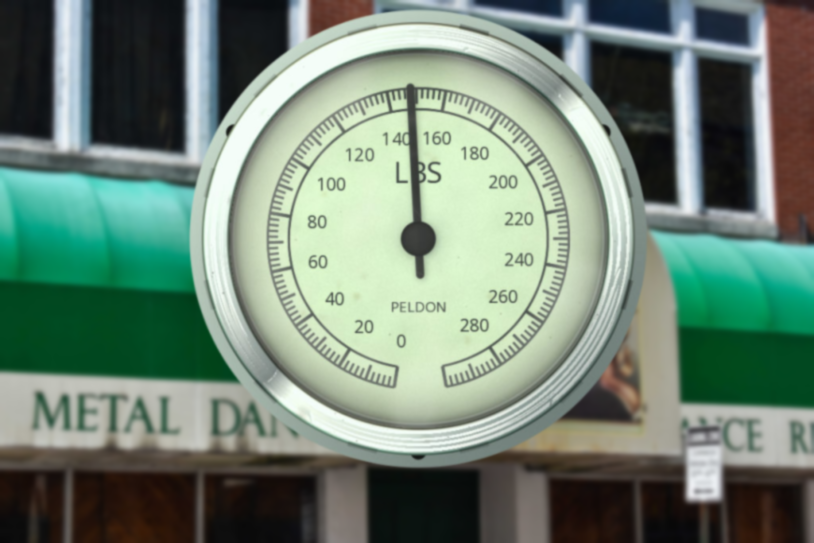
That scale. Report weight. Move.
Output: 148 lb
